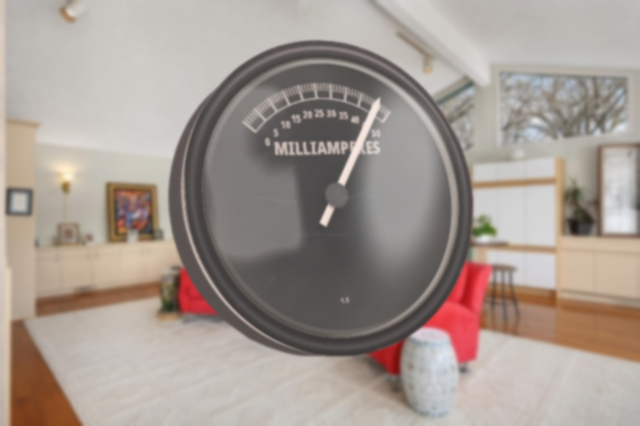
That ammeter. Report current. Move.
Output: 45 mA
